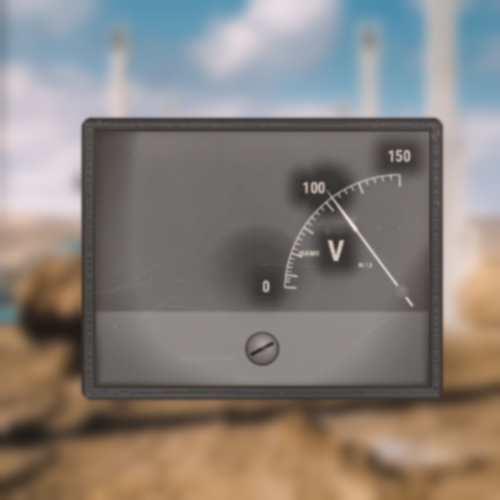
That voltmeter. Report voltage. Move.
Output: 105 V
